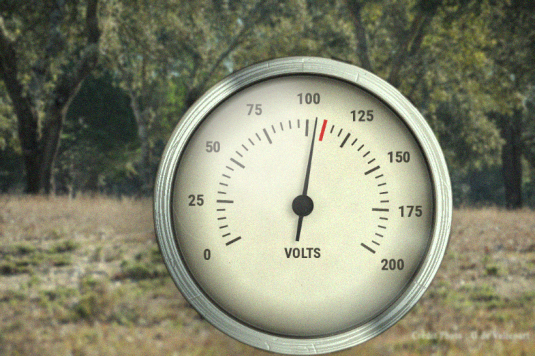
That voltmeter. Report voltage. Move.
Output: 105 V
